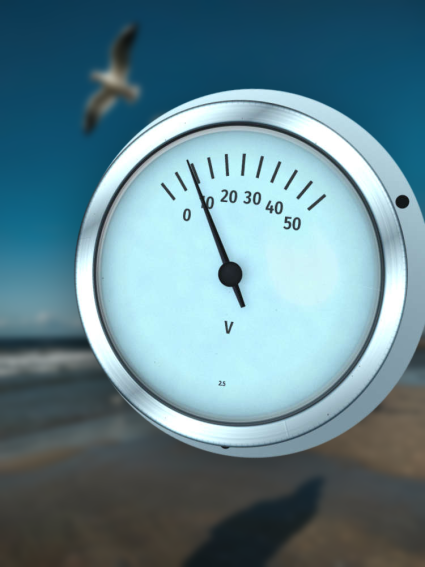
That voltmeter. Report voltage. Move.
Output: 10 V
